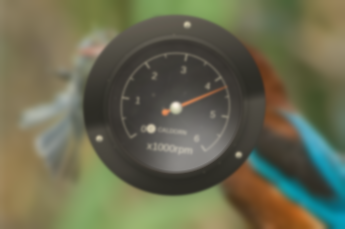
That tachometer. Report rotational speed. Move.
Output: 4250 rpm
